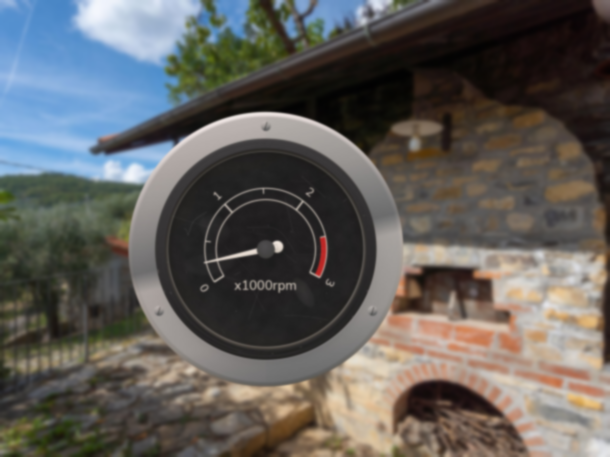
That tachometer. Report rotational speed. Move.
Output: 250 rpm
